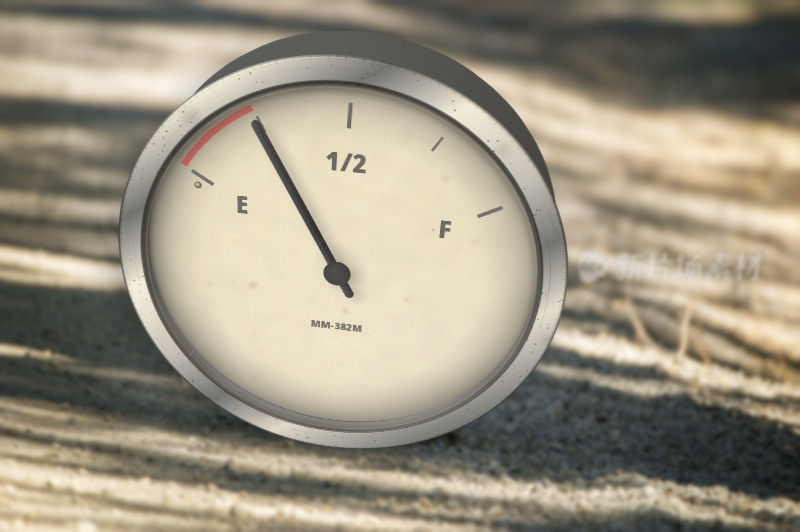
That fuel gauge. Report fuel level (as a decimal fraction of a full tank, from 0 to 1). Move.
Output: 0.25
